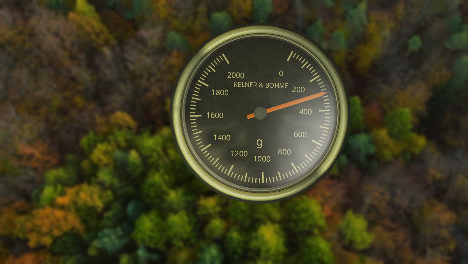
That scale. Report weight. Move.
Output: 300 g
